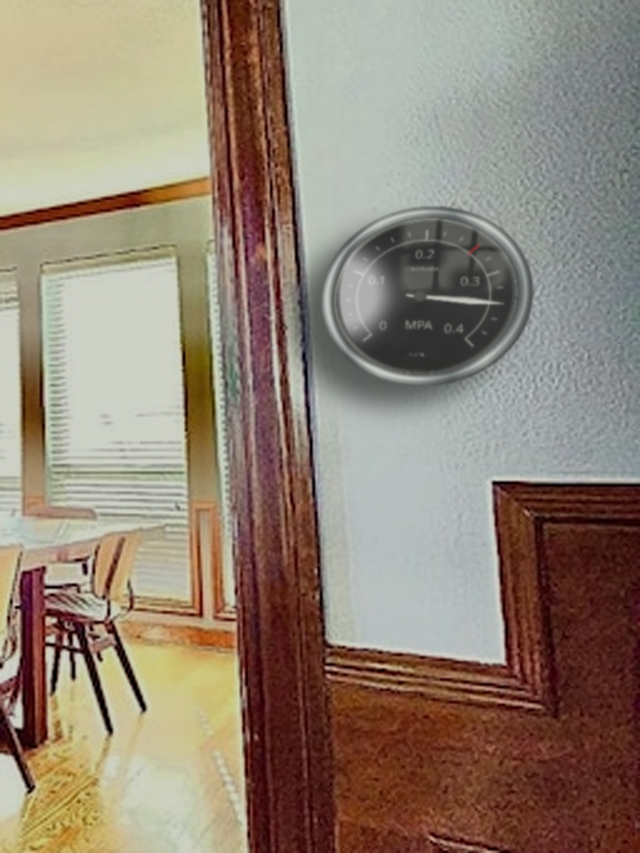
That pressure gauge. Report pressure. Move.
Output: 0.34 MPa
